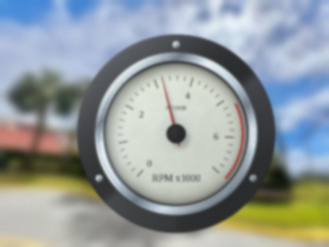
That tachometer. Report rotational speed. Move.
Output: 3200 rpm
